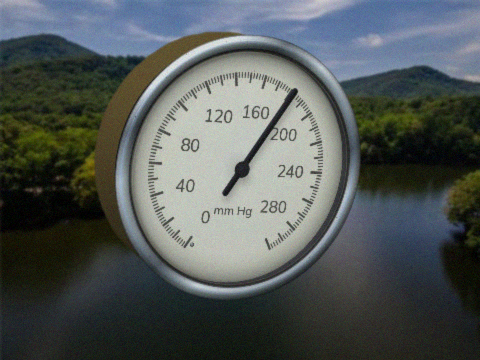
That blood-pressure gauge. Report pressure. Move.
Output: 180 mmHg
